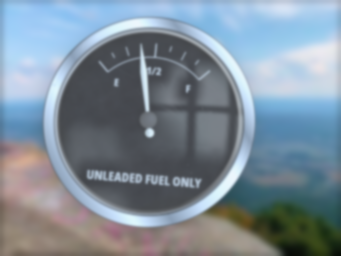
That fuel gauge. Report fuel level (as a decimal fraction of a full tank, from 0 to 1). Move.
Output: 0.375
